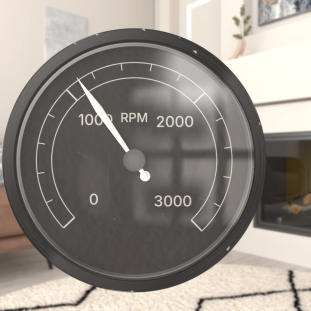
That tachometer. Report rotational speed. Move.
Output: 1100 rpm
